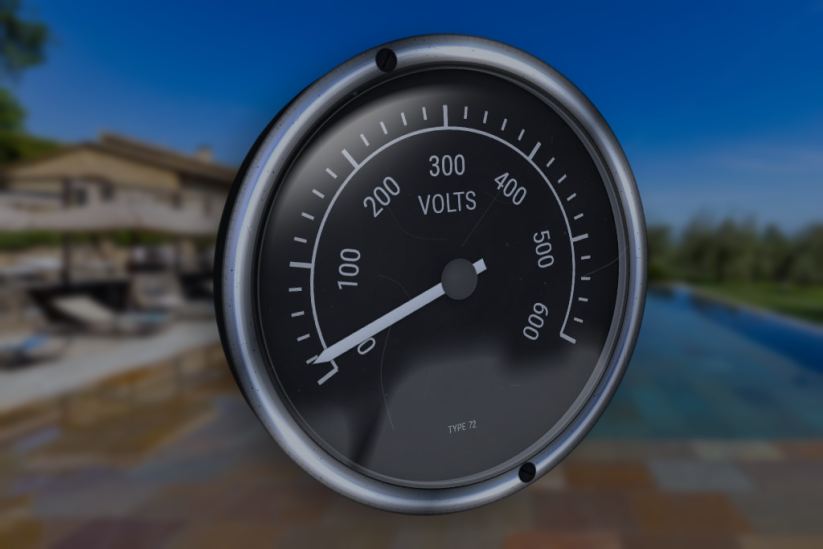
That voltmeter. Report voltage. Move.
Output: 20 V
